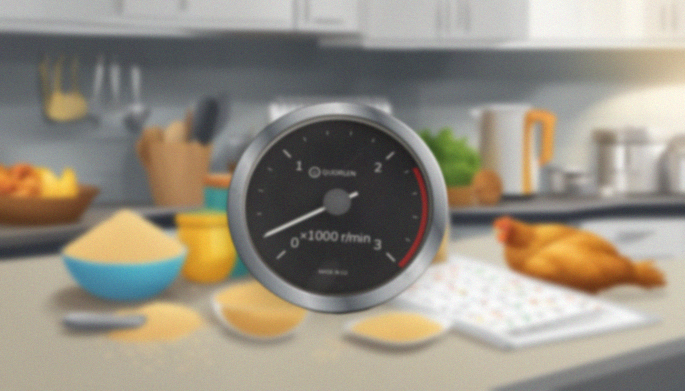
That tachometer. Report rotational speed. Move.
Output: 200 rpm
